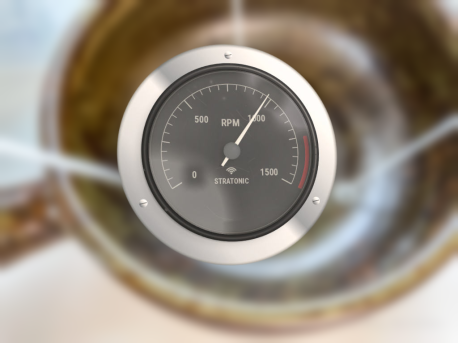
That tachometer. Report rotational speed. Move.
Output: 975 rpm
